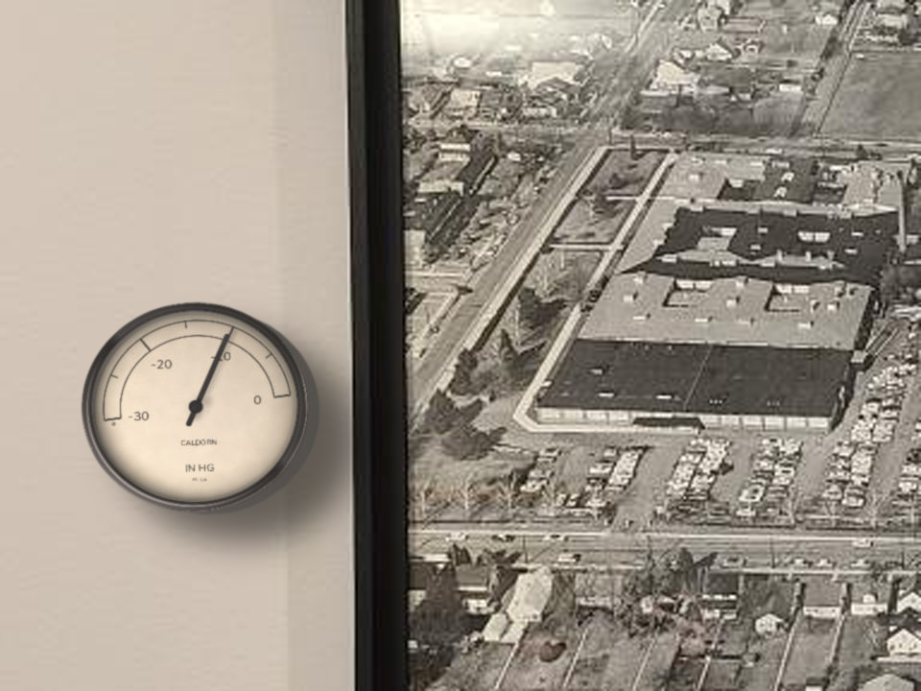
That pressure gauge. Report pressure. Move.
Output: -10 inHg
